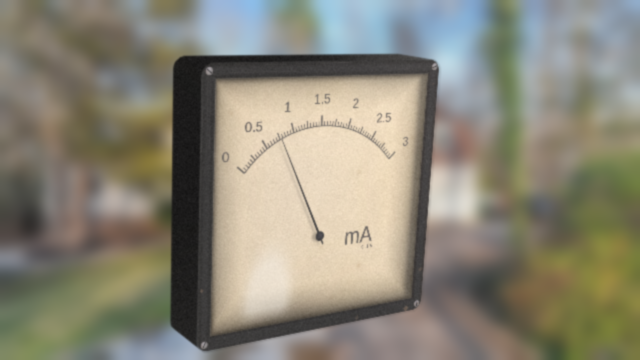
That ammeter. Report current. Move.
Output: 0.75 mA
